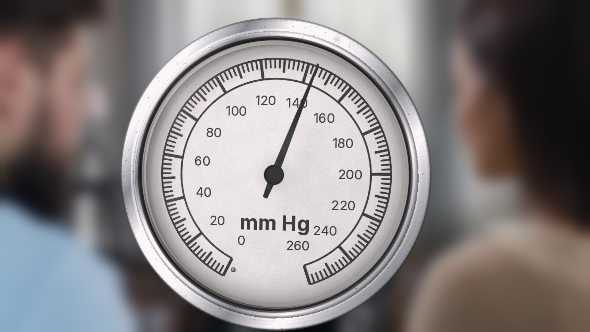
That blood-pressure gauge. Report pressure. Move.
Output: 144 mmHg
